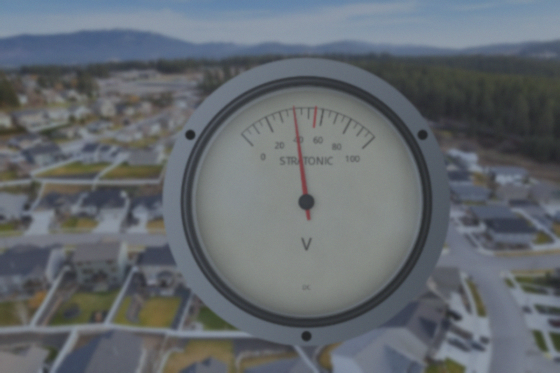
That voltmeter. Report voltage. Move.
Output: 40 V
